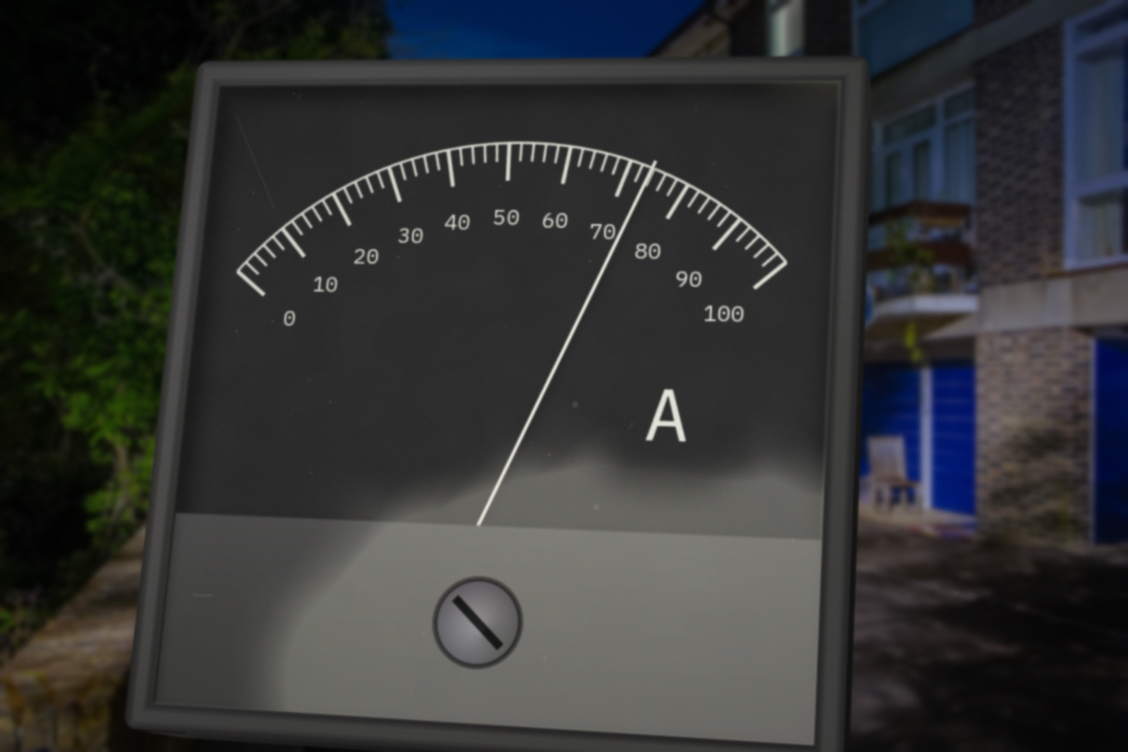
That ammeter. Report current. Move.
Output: 74 A
